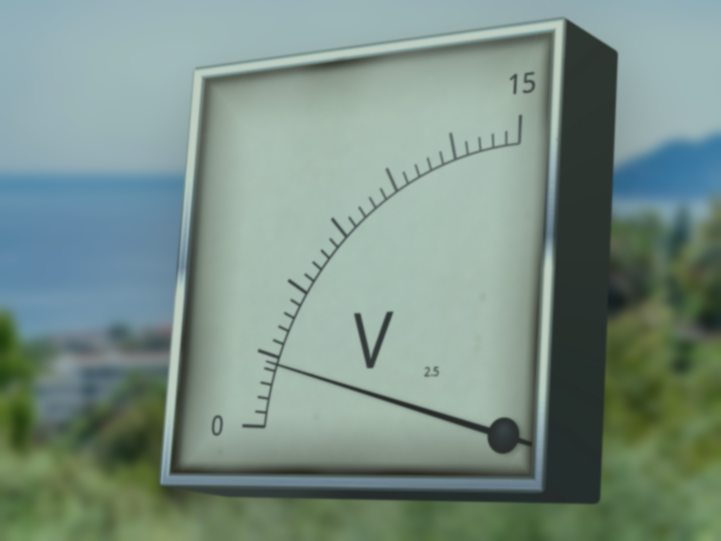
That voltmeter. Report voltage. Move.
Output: 2.25 V
